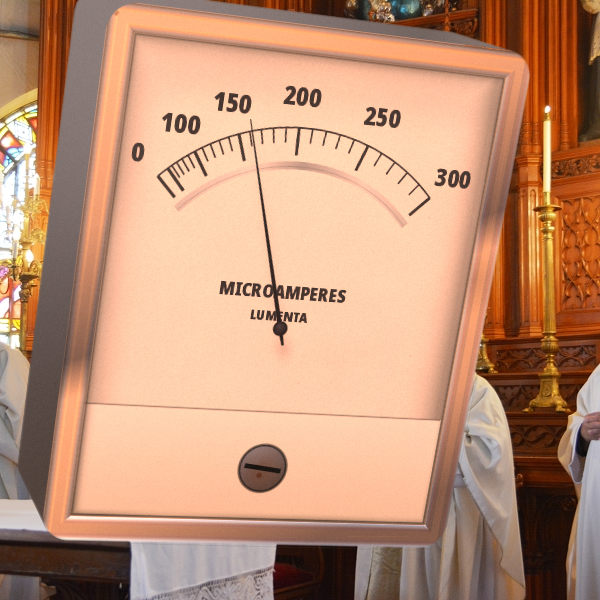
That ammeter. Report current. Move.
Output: 160 µA
